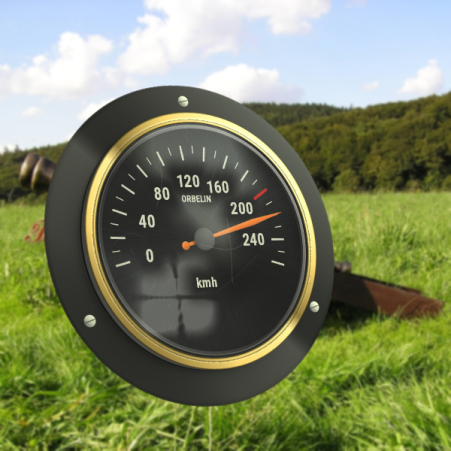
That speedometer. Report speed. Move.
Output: 220 km/h
